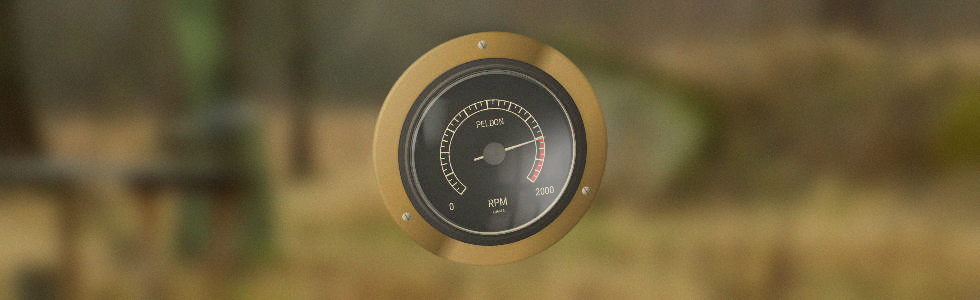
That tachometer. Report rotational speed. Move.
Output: 1600 rpm
